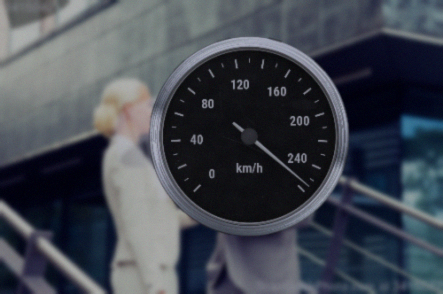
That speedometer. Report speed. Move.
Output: 255 km/h
